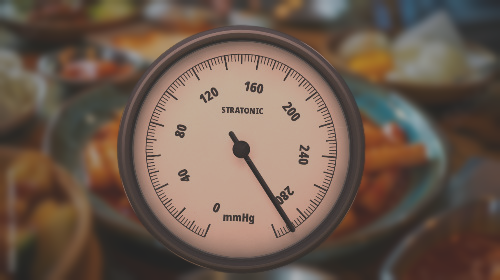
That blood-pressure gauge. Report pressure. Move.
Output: 290 mmHg
